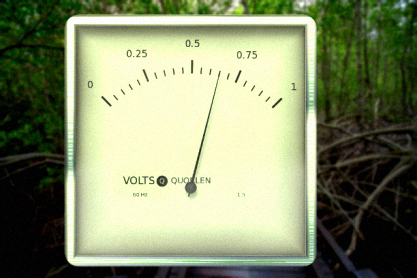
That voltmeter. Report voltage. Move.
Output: 0.65 V
